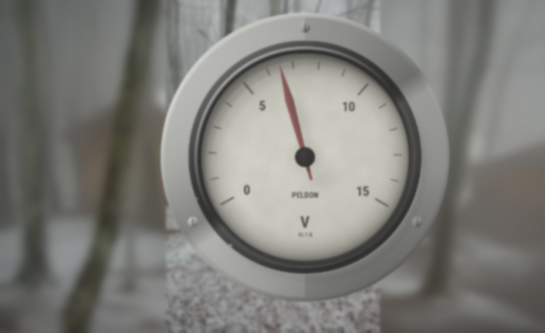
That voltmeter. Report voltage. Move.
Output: 6.5 V
